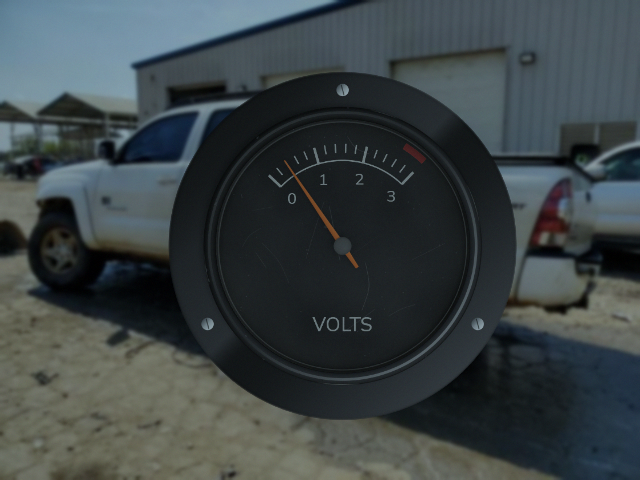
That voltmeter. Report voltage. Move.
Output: 0.4 V
